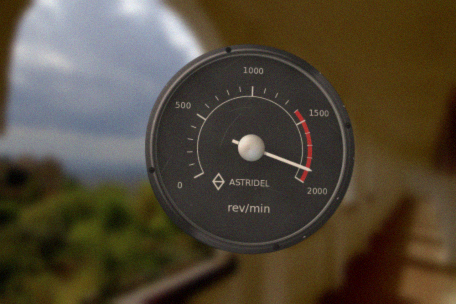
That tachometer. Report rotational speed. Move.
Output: 1900 rpm
